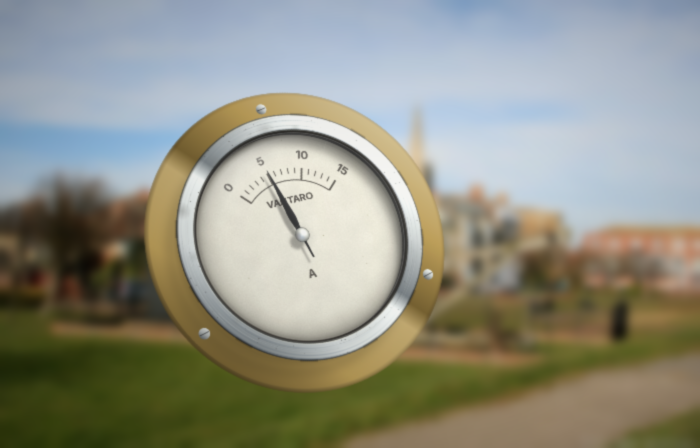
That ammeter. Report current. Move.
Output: 5 A
